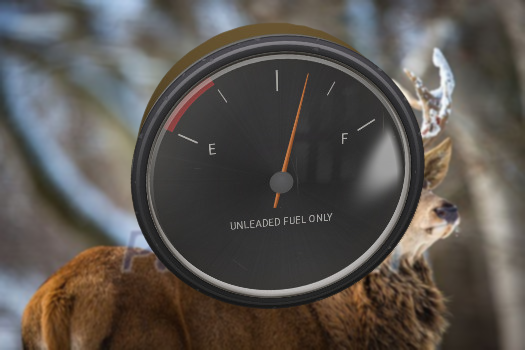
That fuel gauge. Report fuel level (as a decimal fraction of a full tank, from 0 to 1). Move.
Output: 0.625
